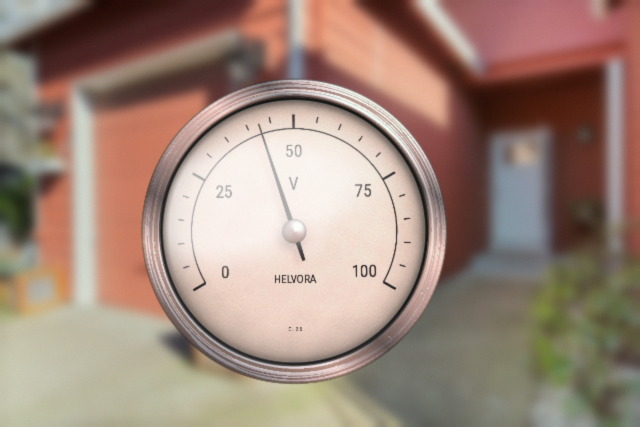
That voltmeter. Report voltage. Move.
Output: 42.5 V
